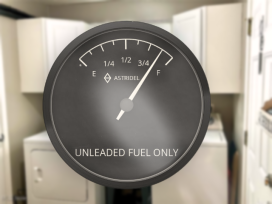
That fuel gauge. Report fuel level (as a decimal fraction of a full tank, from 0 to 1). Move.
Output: 0.875
